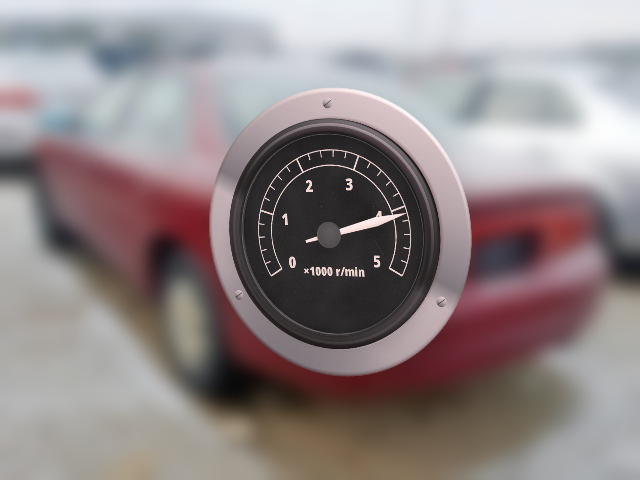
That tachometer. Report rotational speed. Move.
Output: 4100 rpm
